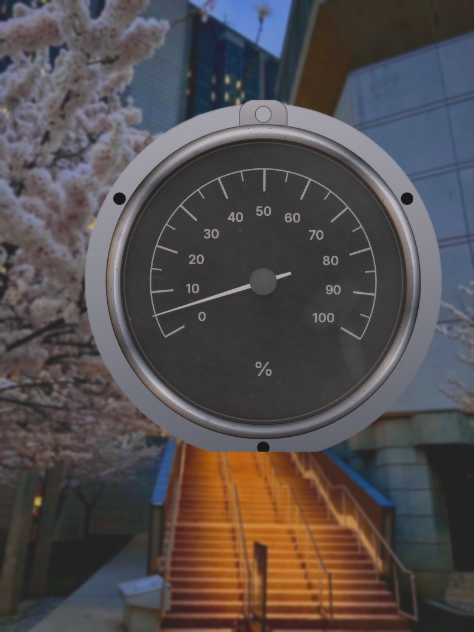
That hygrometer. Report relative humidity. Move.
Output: 5 %
